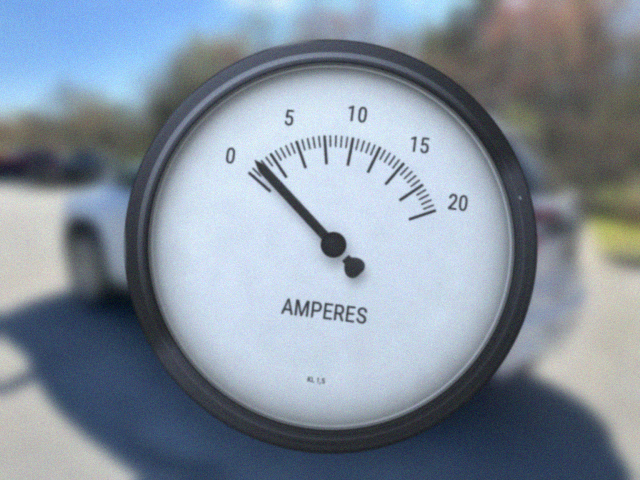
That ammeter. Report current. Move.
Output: 1 A
